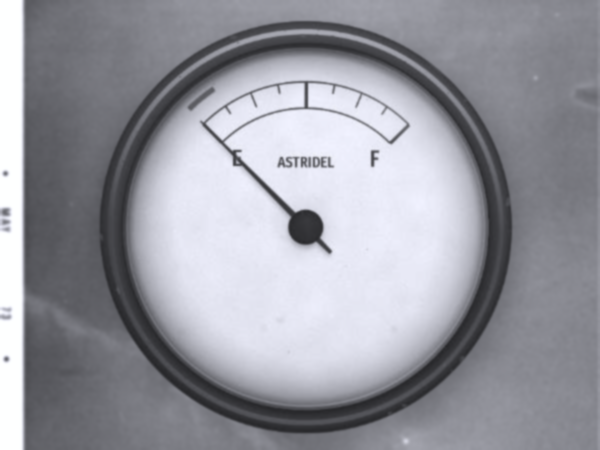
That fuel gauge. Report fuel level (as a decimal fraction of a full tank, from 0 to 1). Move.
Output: 0
